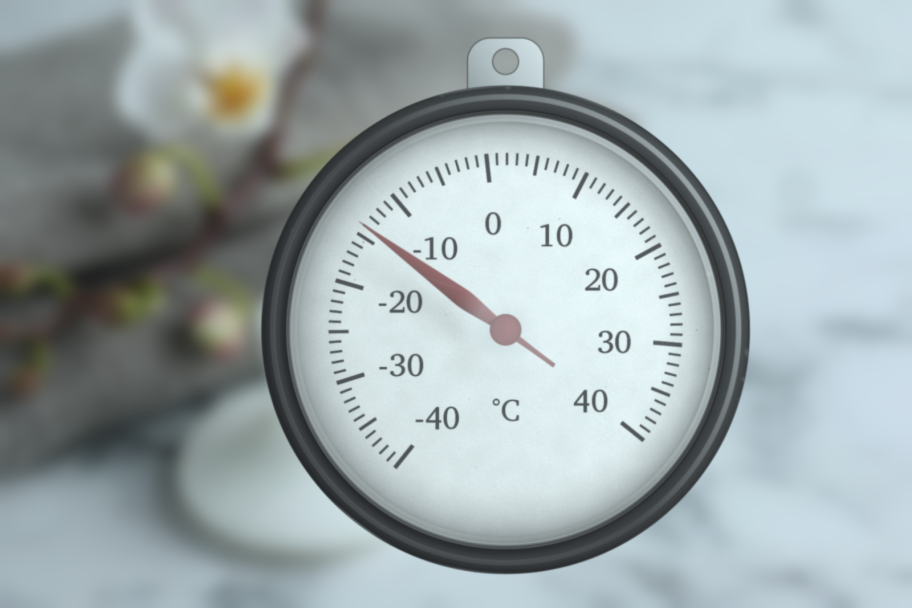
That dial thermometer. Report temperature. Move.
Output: -14 °C
